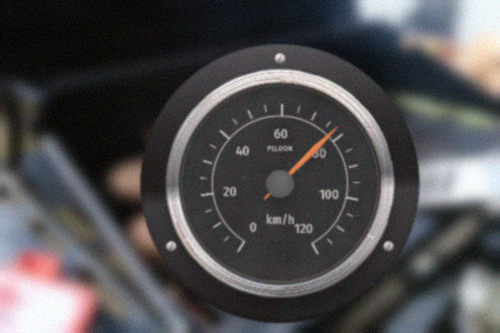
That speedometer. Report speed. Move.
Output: 77.5 km/h
